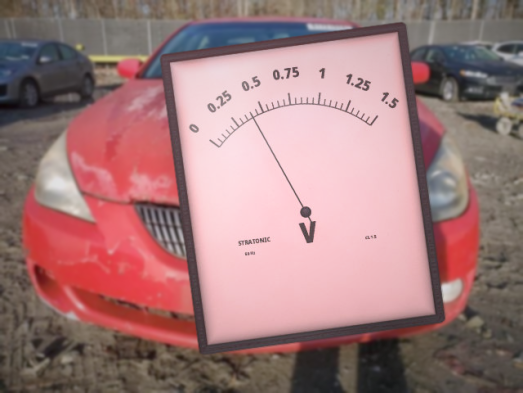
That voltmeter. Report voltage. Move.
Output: 0.4 V
